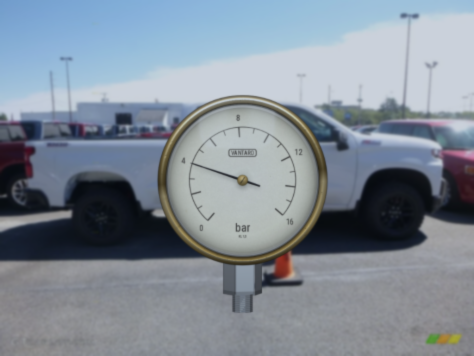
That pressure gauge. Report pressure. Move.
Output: 4 bar
